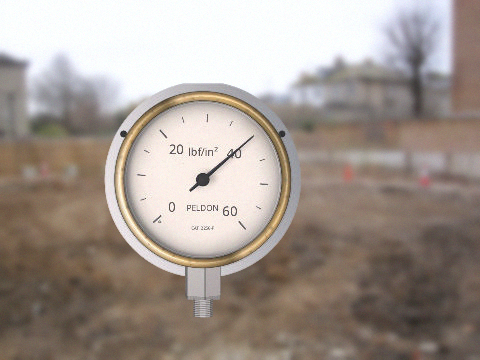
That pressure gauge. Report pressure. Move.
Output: 40 psi
